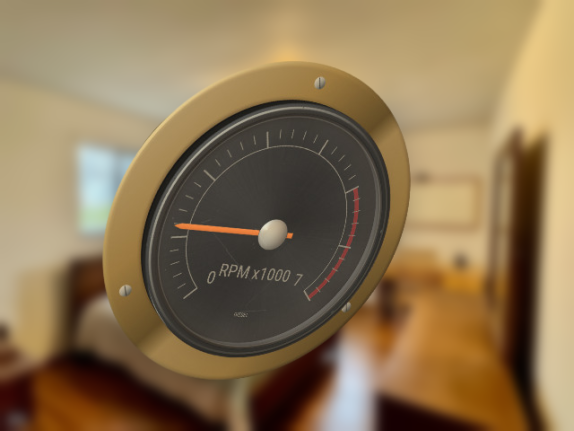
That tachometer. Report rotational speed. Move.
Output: 1200 rpm
